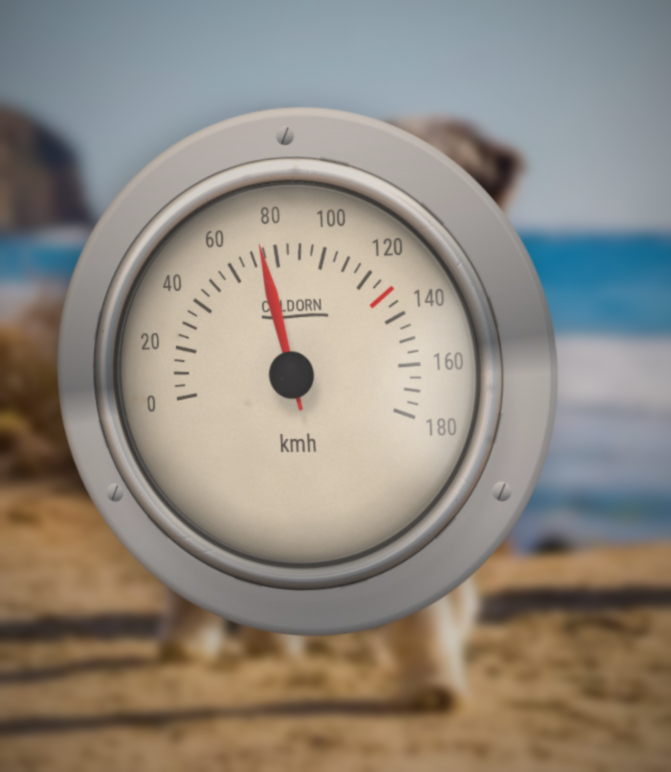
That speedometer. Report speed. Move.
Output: 75 km/h
